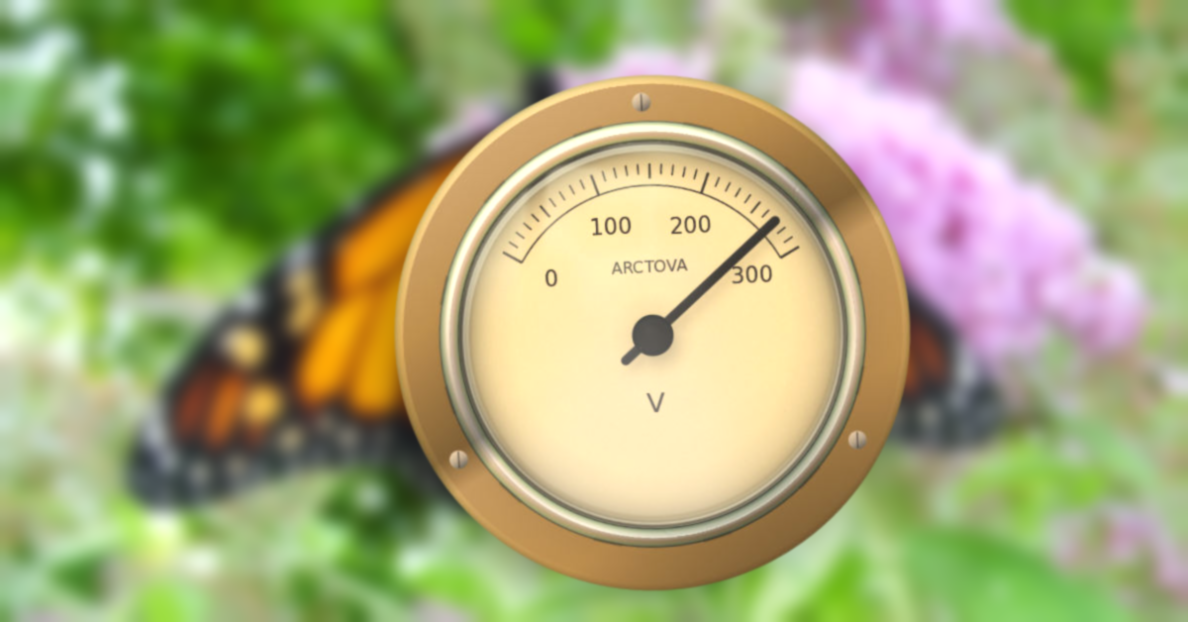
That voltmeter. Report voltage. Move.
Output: 270 V
